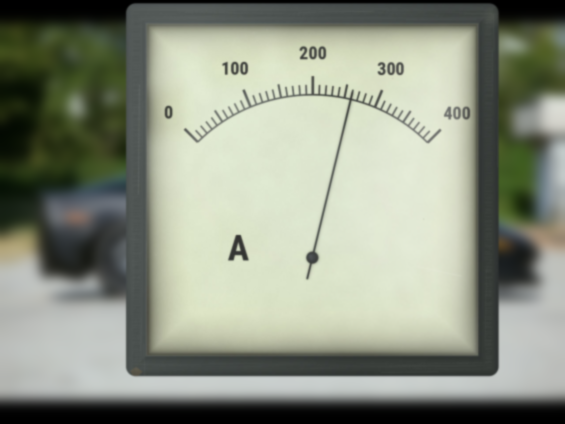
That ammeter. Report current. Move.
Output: 260 A
